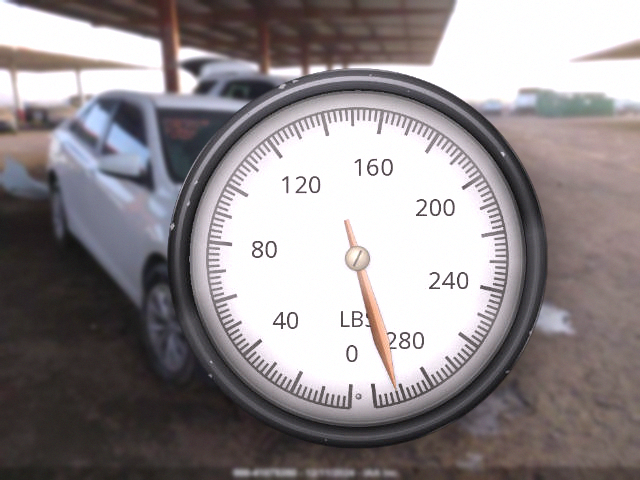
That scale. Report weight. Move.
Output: 292 lb
